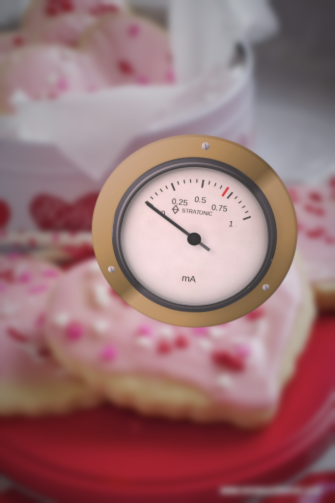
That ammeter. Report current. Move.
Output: 0 mA
